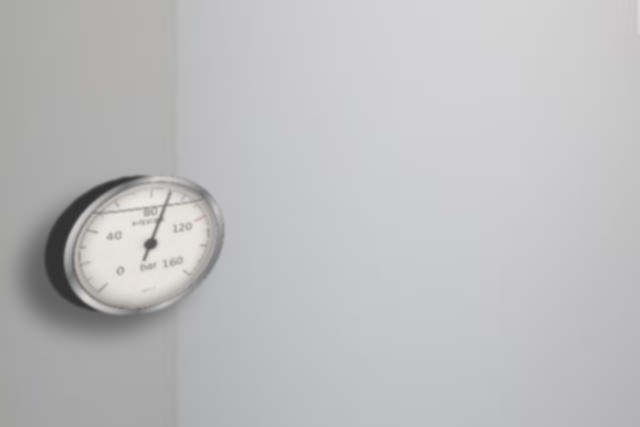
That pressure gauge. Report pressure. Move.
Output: 90 bar
